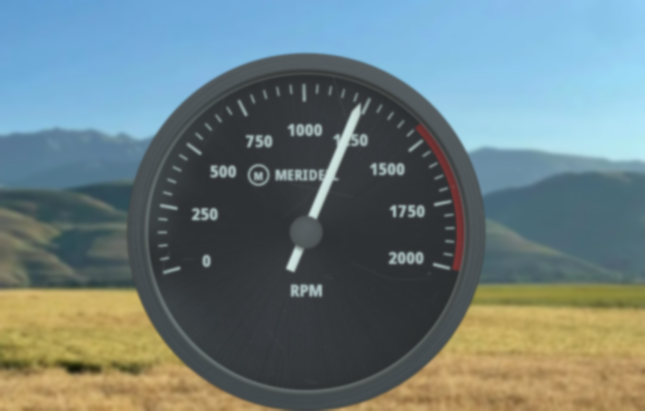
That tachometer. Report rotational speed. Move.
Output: 1225 rpm
